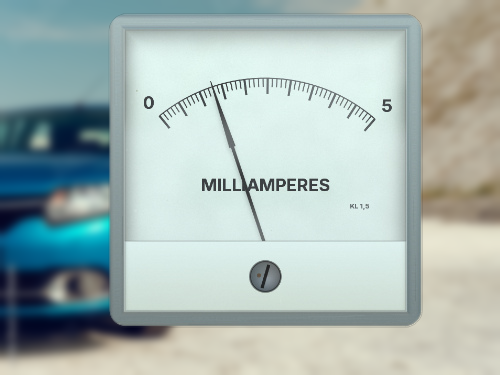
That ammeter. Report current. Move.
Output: 1.3 mA
